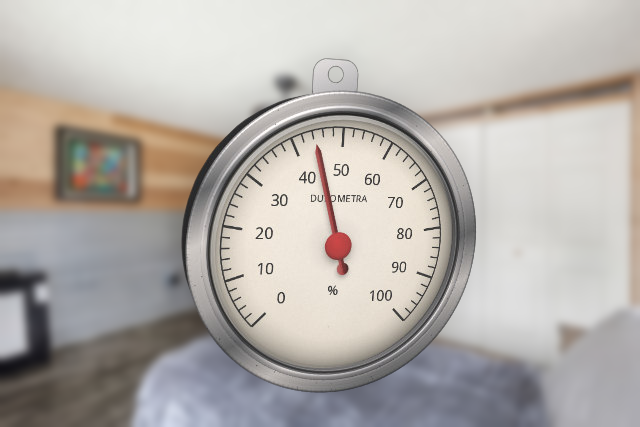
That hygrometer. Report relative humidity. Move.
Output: 44 %
